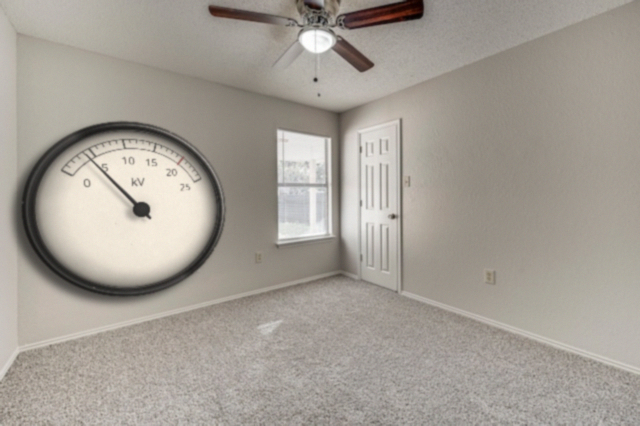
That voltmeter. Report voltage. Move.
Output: 4 kV
